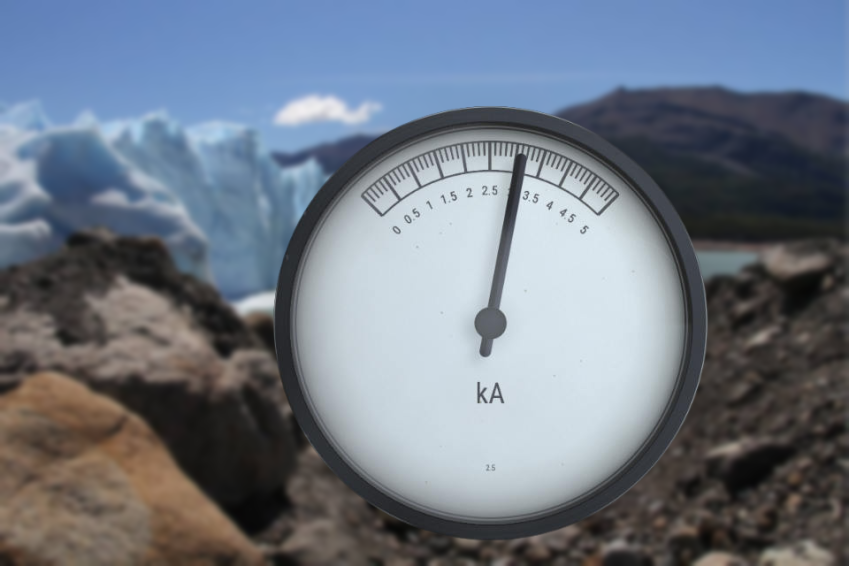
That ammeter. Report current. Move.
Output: 3.1 kA
